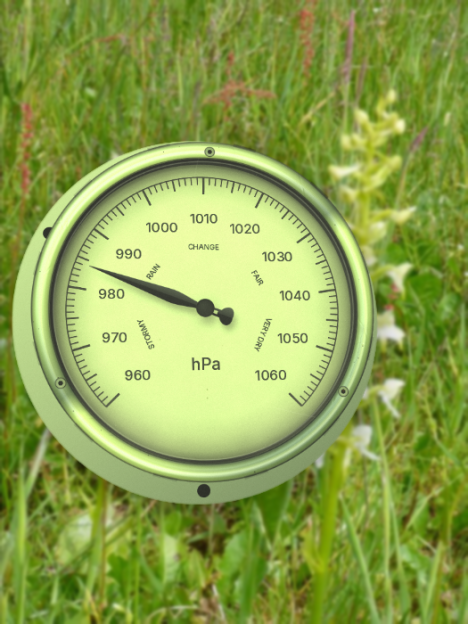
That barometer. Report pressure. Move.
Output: 984 hPa
